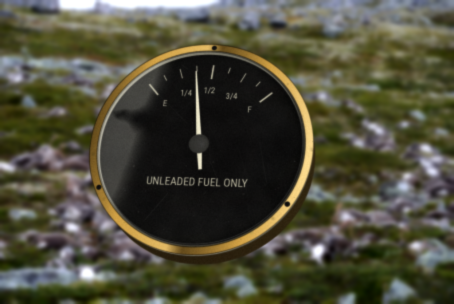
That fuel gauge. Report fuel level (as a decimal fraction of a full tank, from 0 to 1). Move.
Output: 0.375
